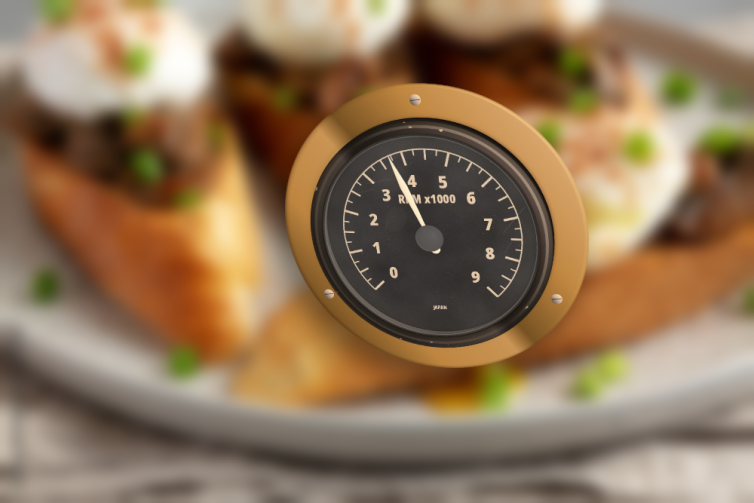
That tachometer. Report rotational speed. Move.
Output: 3750 rpm
